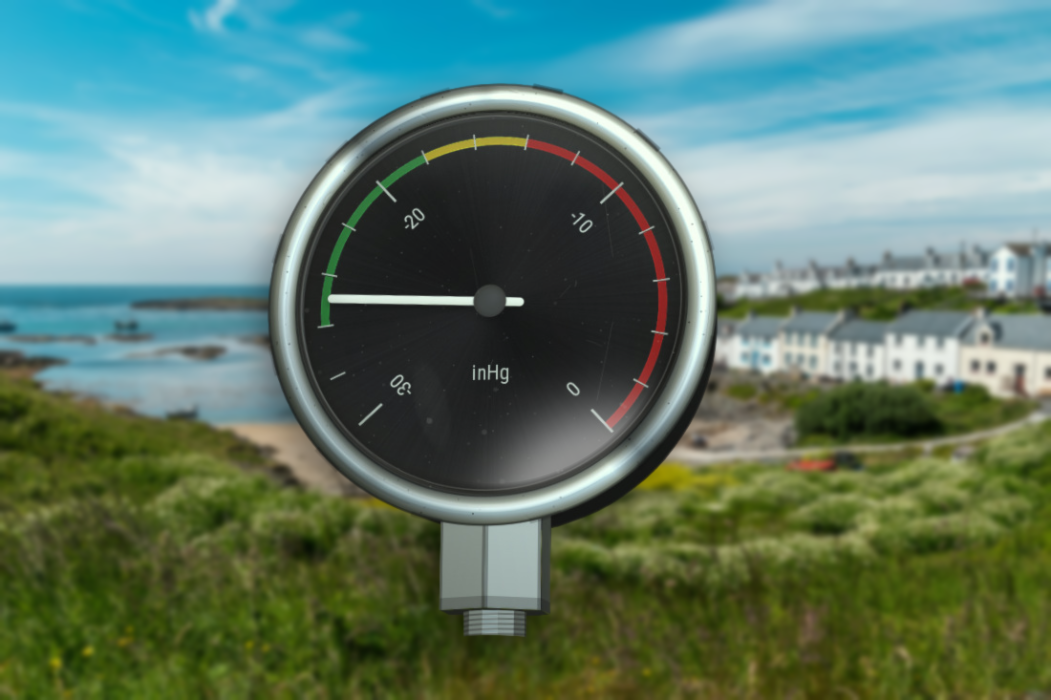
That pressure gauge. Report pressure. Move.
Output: -25 inHg
